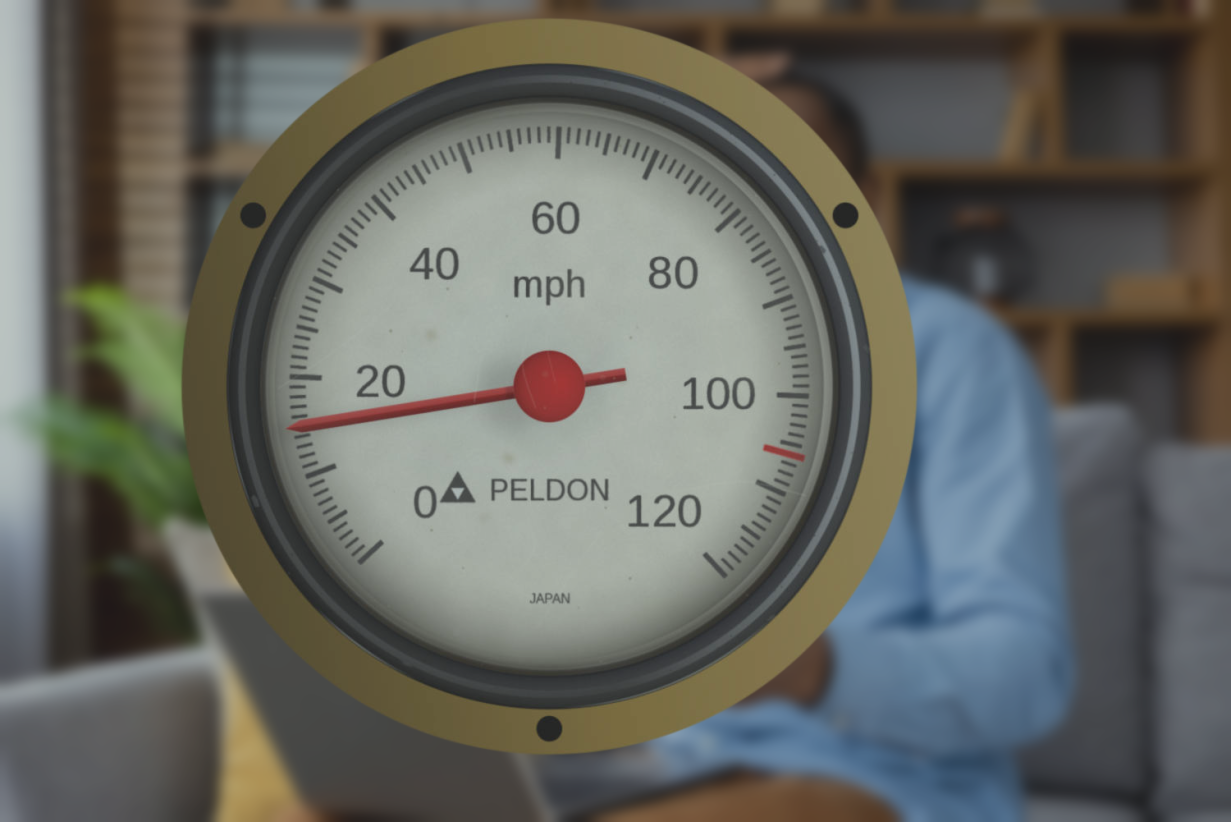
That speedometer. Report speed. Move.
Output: 15 mph
